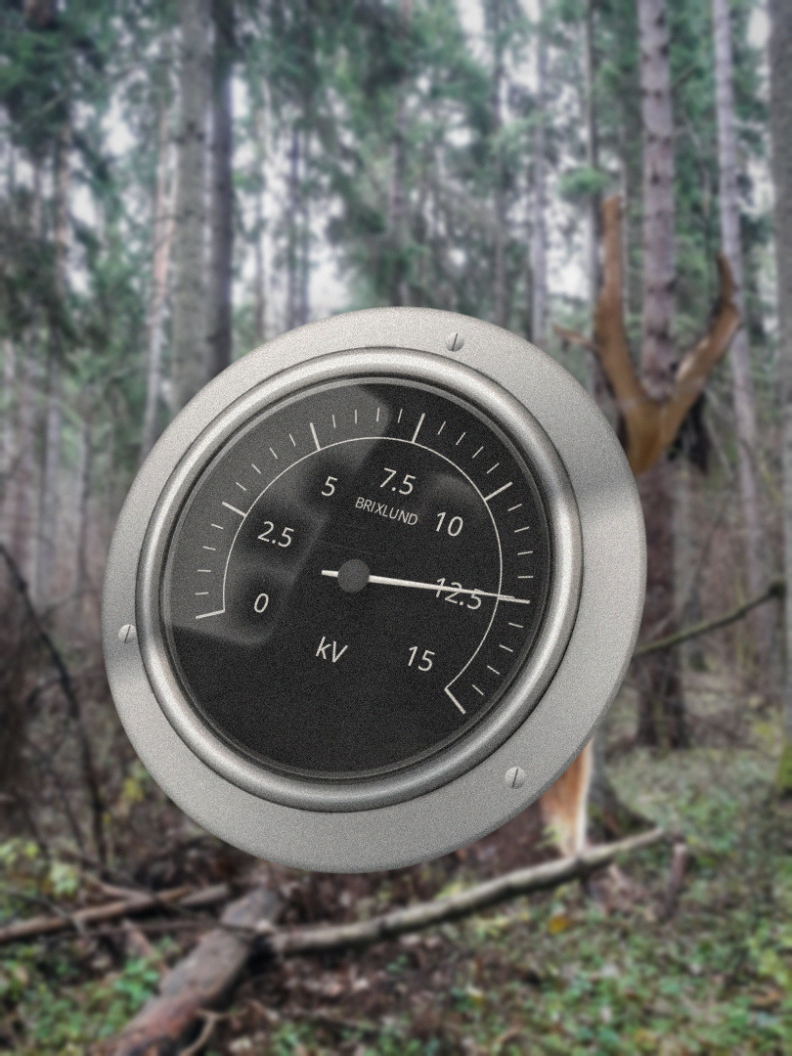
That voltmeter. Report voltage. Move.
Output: 12.5 kV
